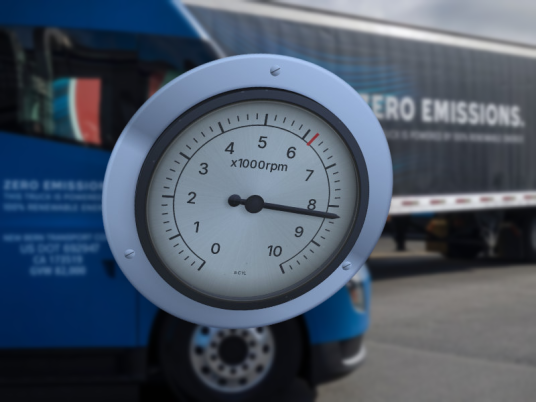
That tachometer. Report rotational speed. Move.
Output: 8200 rpm
